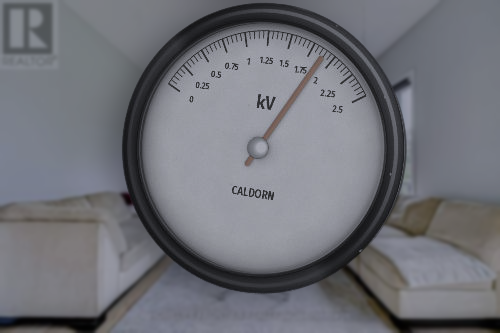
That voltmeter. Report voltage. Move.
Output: 1.9 kV
